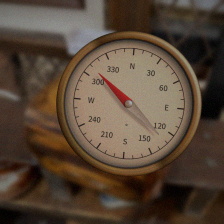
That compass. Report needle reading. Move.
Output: 310 °
